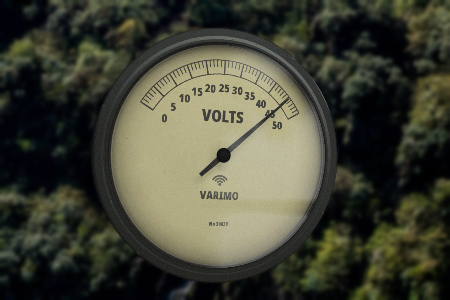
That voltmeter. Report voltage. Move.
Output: 45 V
